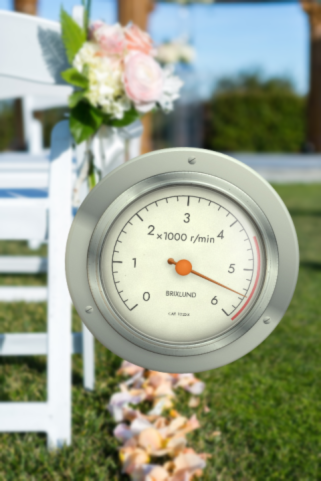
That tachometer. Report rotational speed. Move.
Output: 5500 rpm
